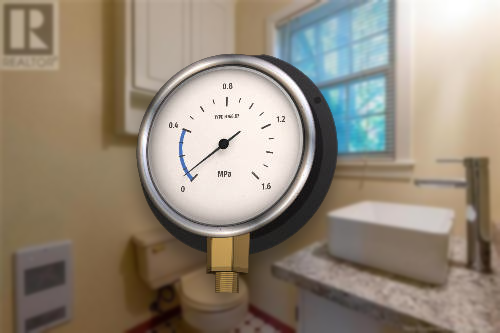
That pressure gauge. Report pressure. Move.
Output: 0.05 MPa
